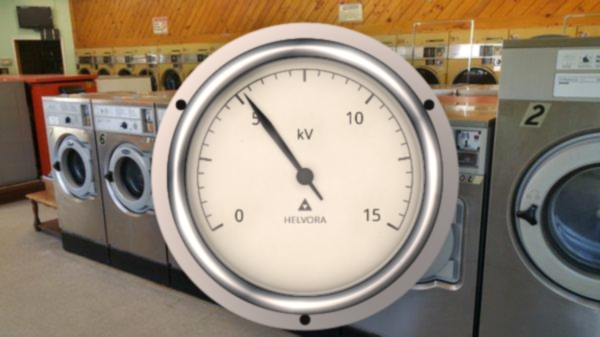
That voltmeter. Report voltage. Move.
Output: 5.25 kV
